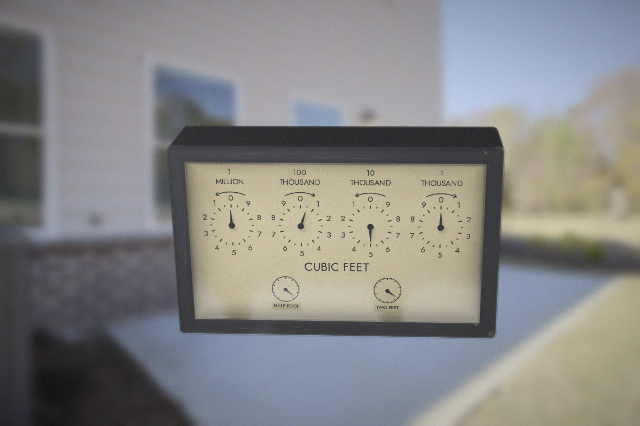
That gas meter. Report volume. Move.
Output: 5000 ft³
